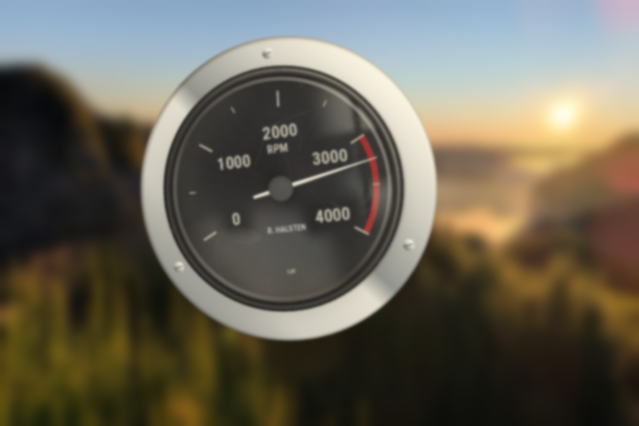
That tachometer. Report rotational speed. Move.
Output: 3250 rpm
